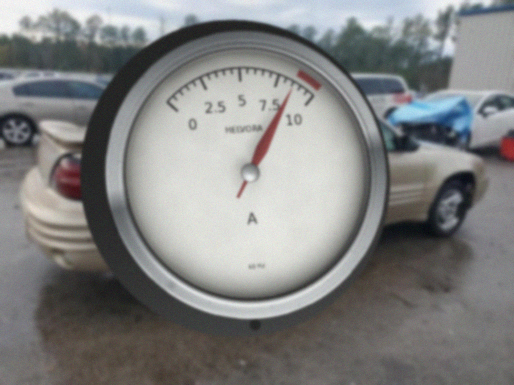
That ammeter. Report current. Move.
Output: 8.5 A
